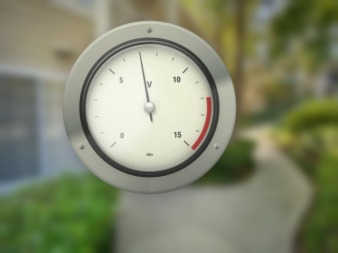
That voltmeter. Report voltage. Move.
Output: 7 V
